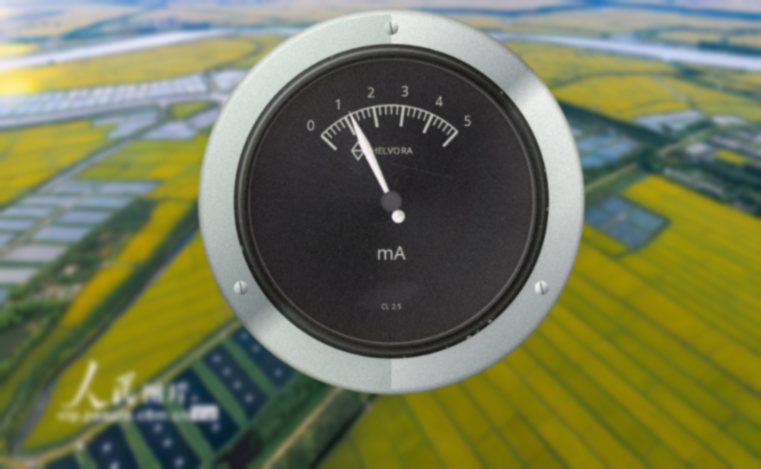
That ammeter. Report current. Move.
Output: 1.2 mA
